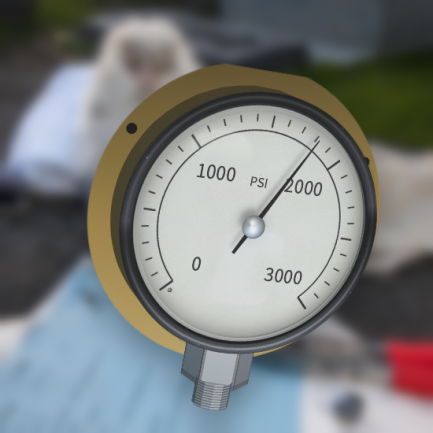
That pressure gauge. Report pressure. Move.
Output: 1800 psi
